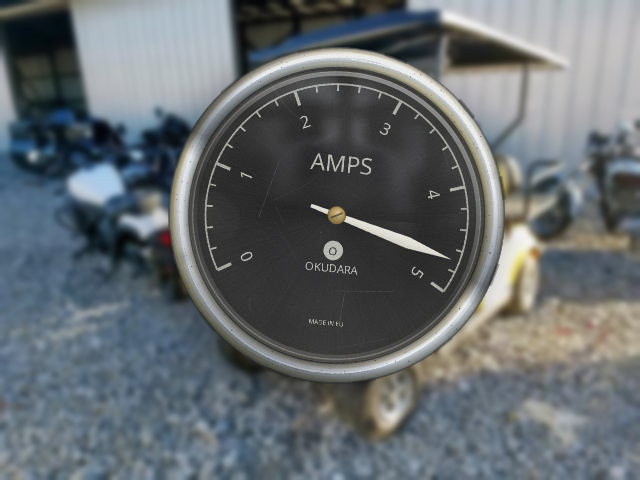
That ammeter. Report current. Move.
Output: 4.7 A
